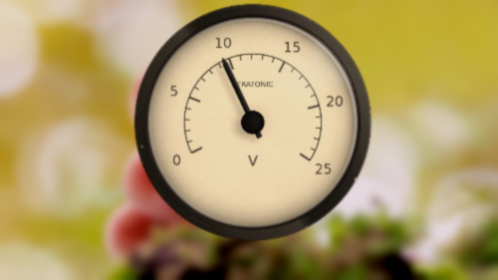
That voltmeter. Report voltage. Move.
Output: 9.5 V
